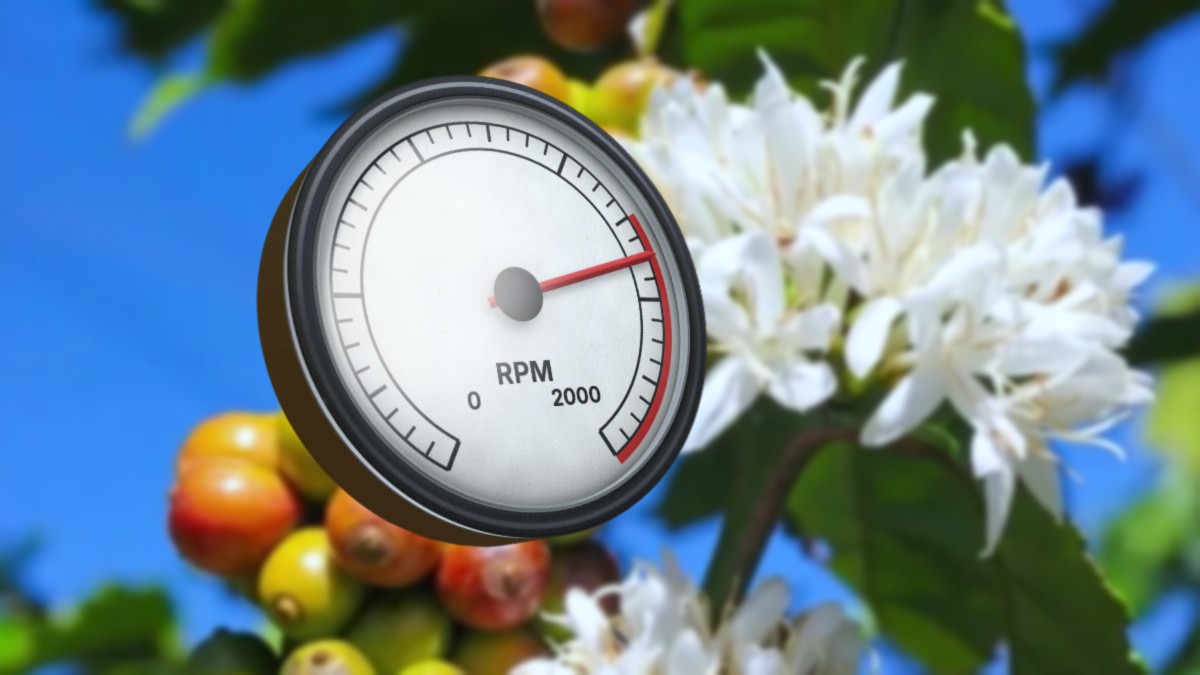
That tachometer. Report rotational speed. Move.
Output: 1500 rpm
